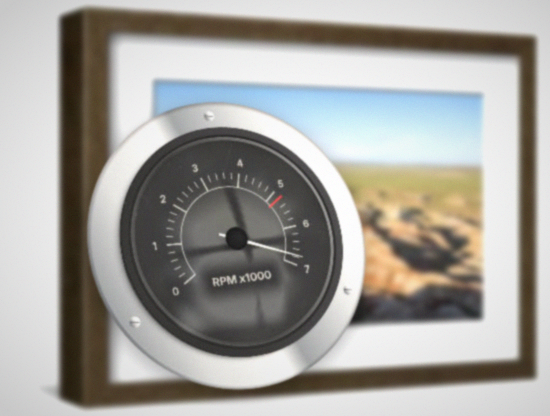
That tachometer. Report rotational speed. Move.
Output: 6800 rpm
